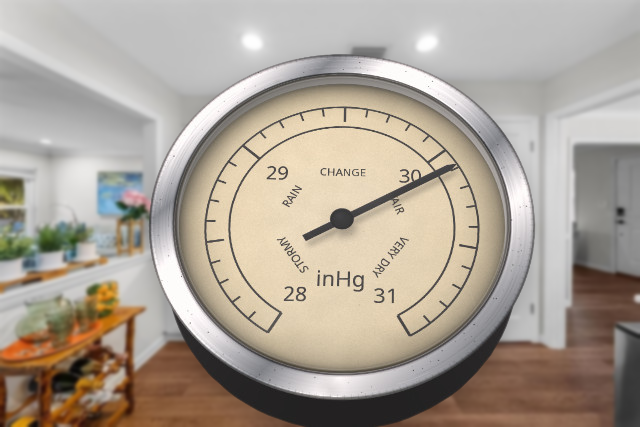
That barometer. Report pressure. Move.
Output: 30.1 inHg
